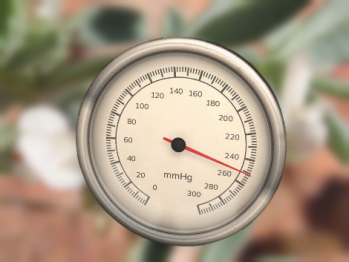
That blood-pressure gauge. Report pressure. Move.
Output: 250 mmHg
